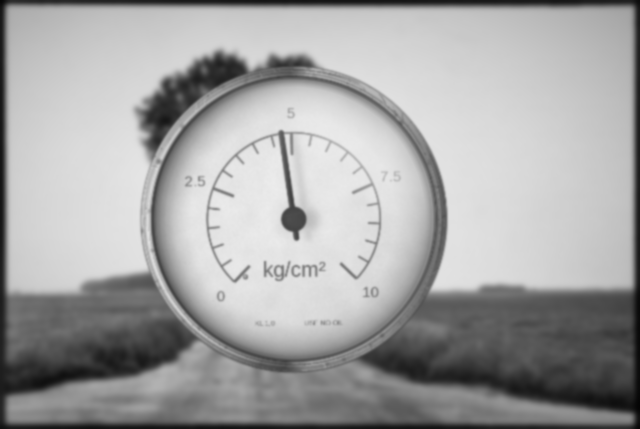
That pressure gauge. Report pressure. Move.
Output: 4.75 kg/cm²
